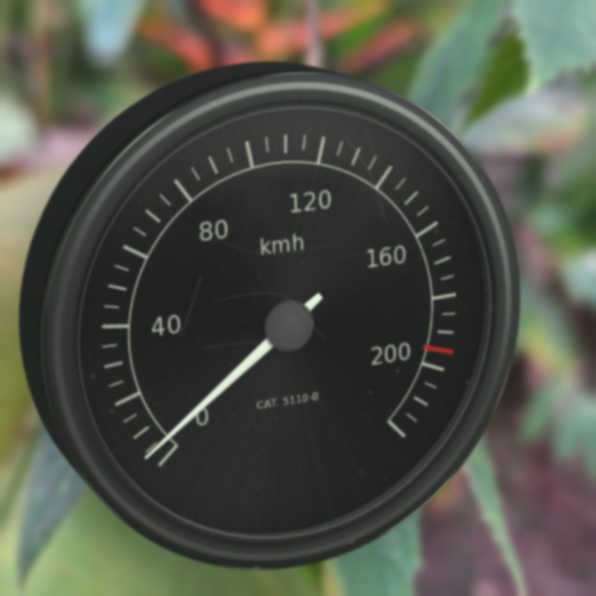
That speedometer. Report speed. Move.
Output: 5 km/h
